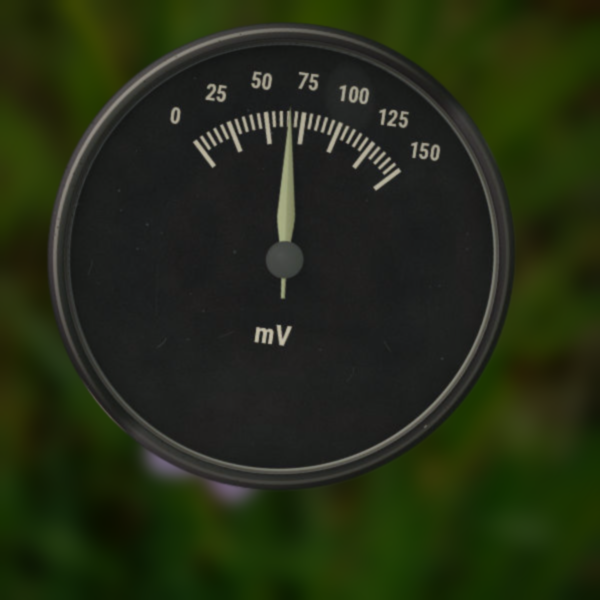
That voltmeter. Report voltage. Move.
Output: 65 mV
